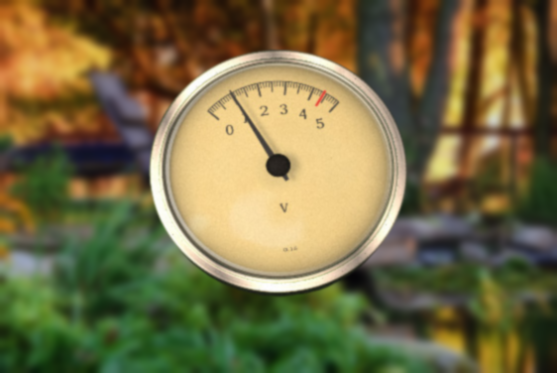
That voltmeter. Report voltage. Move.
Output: 1 V
